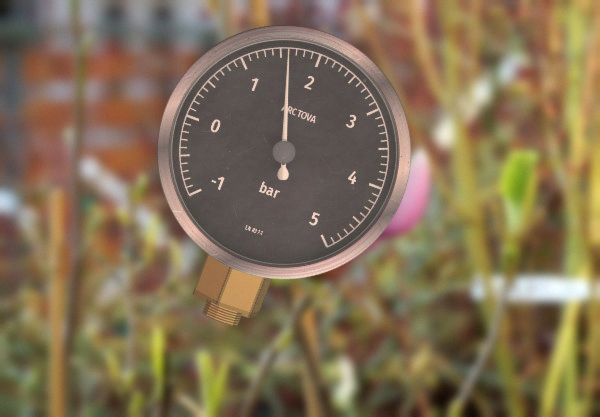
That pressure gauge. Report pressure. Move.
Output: 1.6 bar
